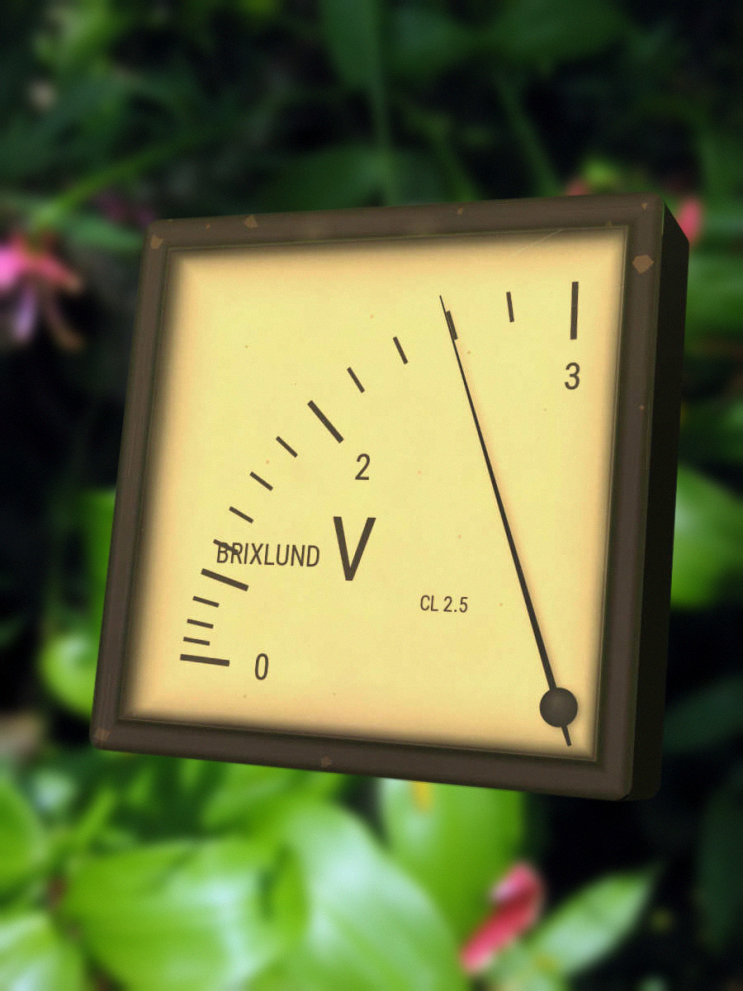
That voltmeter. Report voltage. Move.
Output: 2.6 V
